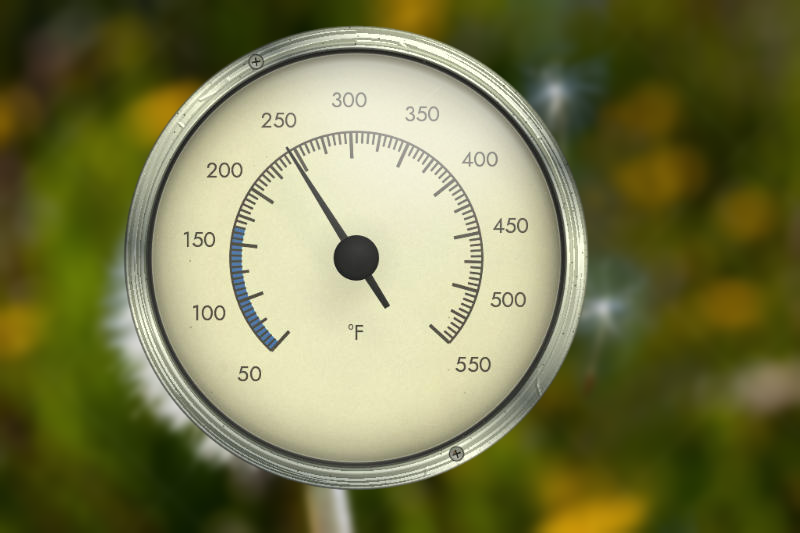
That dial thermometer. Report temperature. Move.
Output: 245 °F
